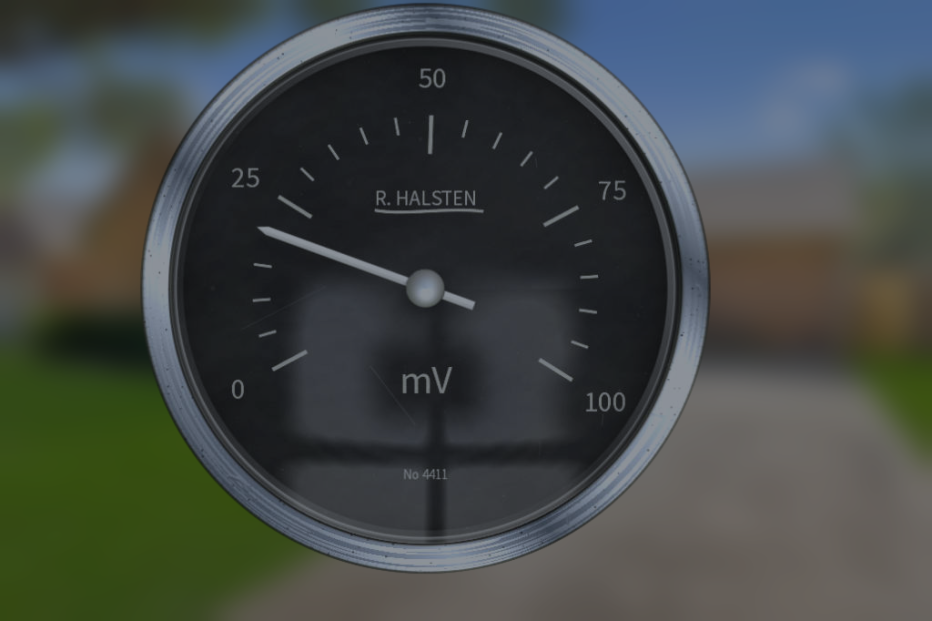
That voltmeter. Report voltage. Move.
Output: 20 mV
